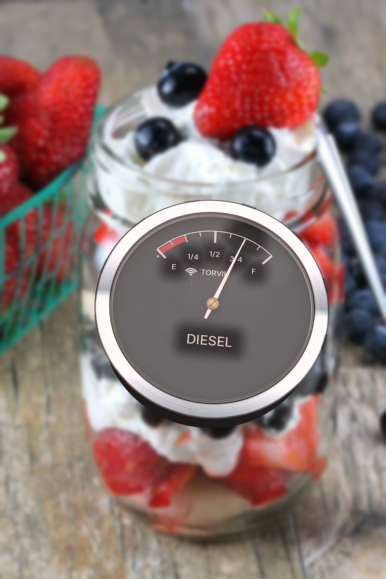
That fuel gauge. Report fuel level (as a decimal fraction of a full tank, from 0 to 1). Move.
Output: 0.75
